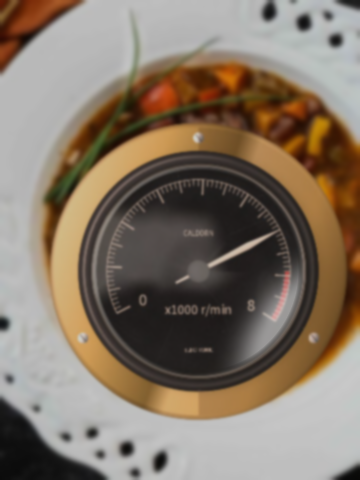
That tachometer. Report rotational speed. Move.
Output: 6000 rpm
